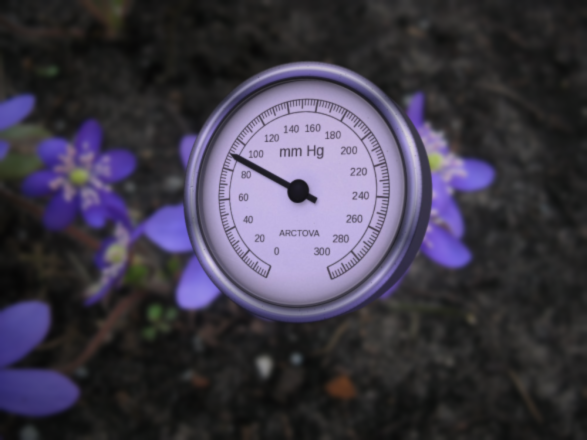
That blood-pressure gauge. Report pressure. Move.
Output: 90 mmHg
